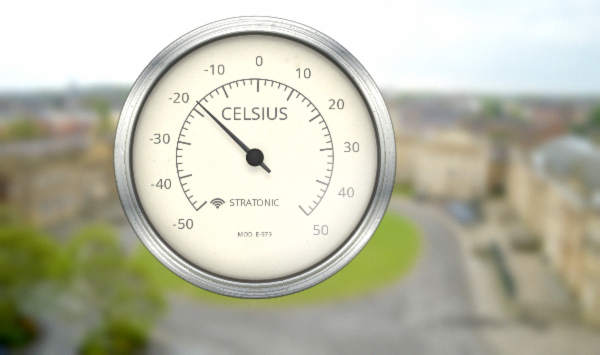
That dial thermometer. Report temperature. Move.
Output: -18 °C
